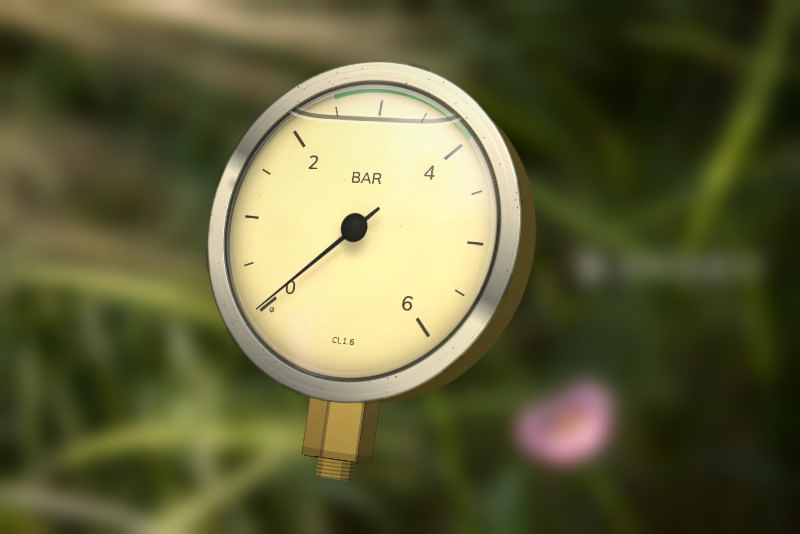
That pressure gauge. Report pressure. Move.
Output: 0 bar
